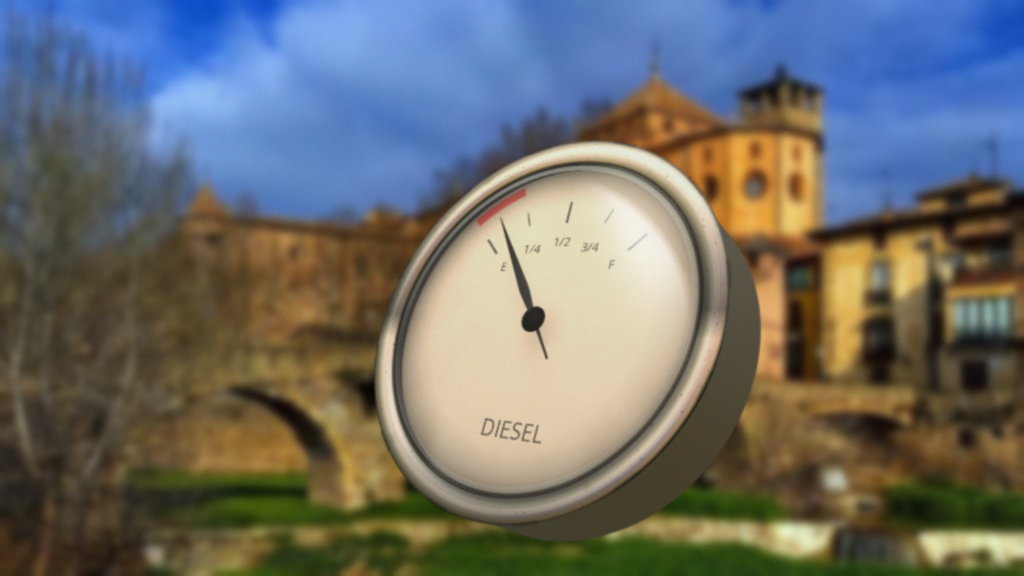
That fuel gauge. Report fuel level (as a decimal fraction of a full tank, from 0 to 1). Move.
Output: 0.125
